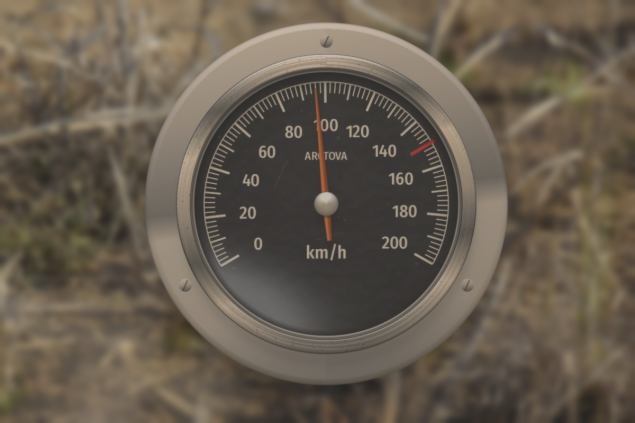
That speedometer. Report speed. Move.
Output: 96 km/h
